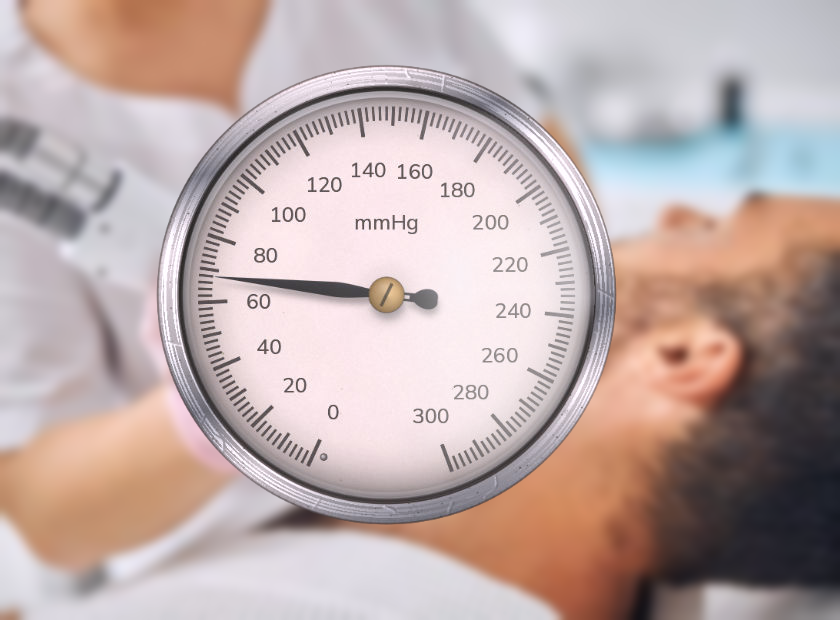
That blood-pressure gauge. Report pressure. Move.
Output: 68 mmHg
